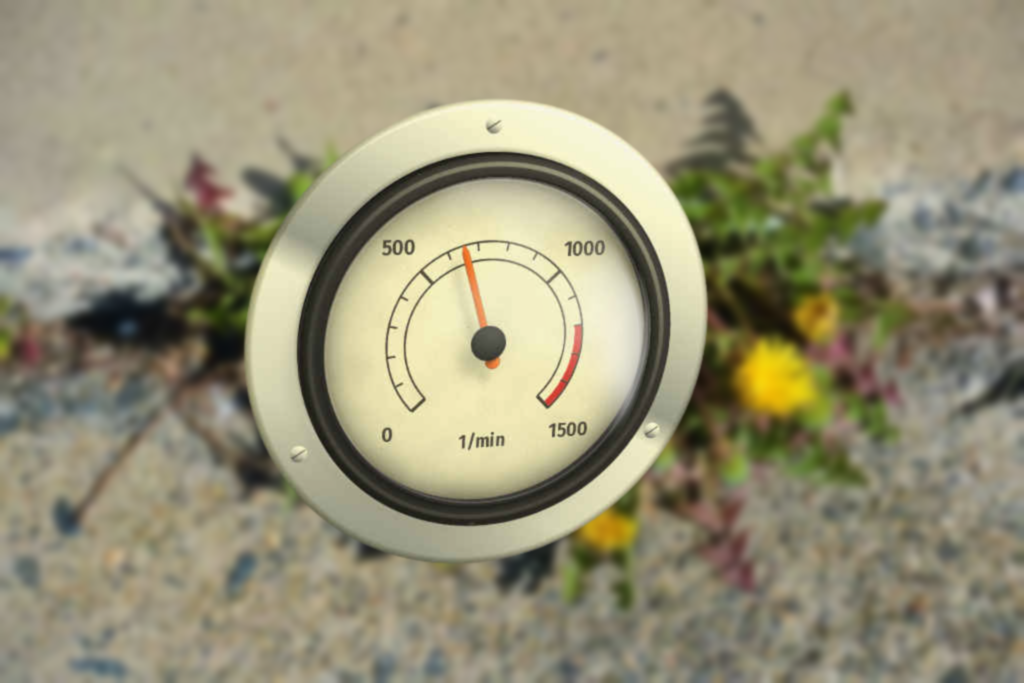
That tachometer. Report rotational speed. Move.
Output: 650 rpm
